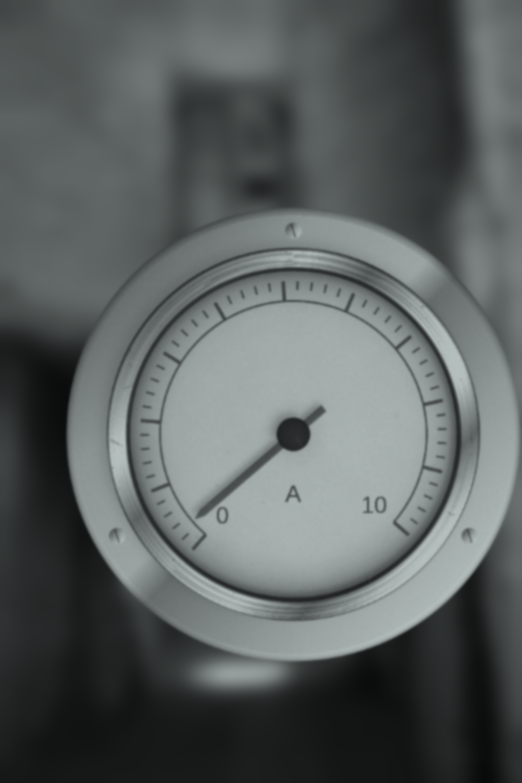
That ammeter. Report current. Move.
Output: 0.3 A
